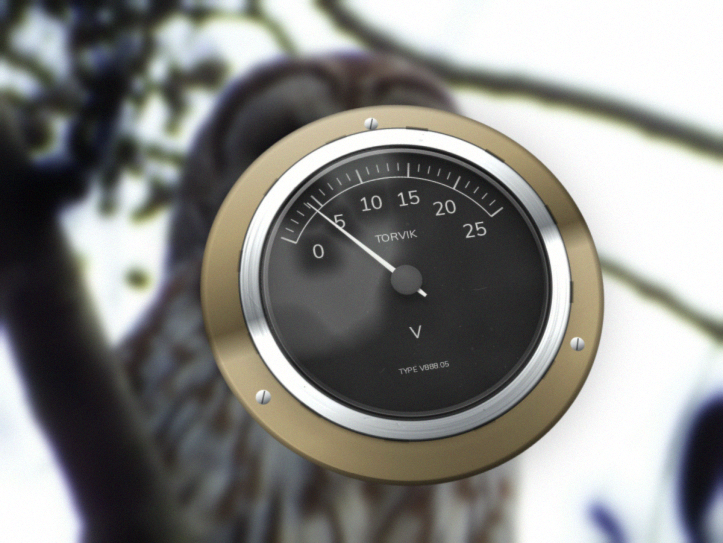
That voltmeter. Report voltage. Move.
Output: 4 V
